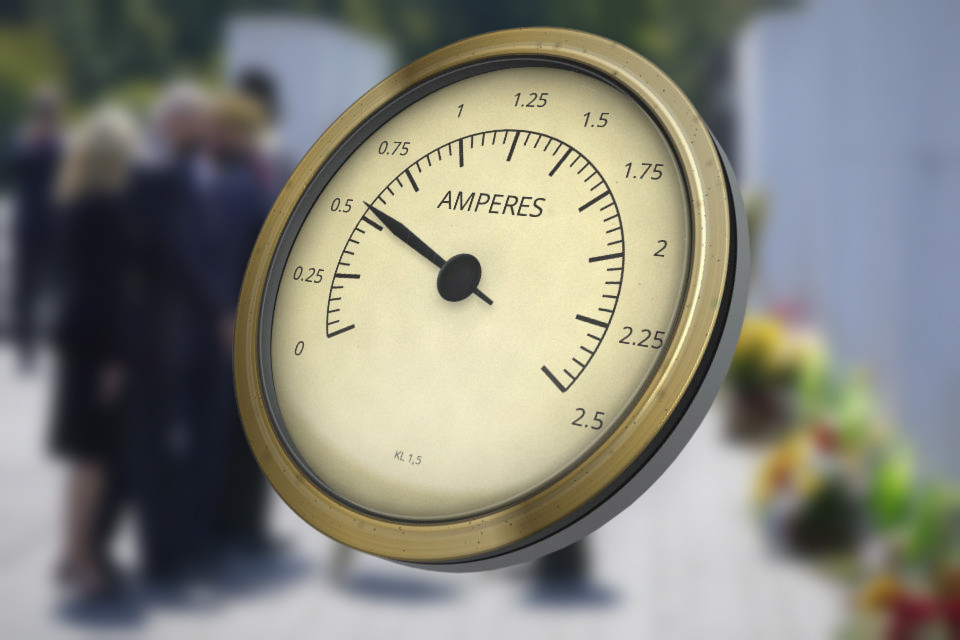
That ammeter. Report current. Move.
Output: 0.55 A
